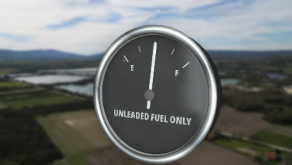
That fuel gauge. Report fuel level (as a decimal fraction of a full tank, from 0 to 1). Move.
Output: 0.5
